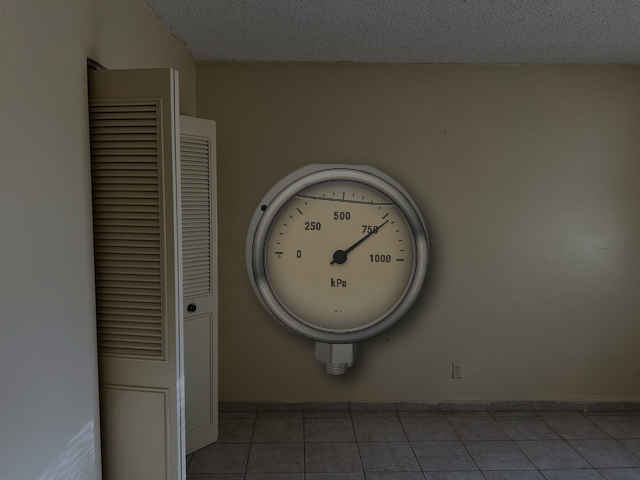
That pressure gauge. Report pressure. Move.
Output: 775 kPa
